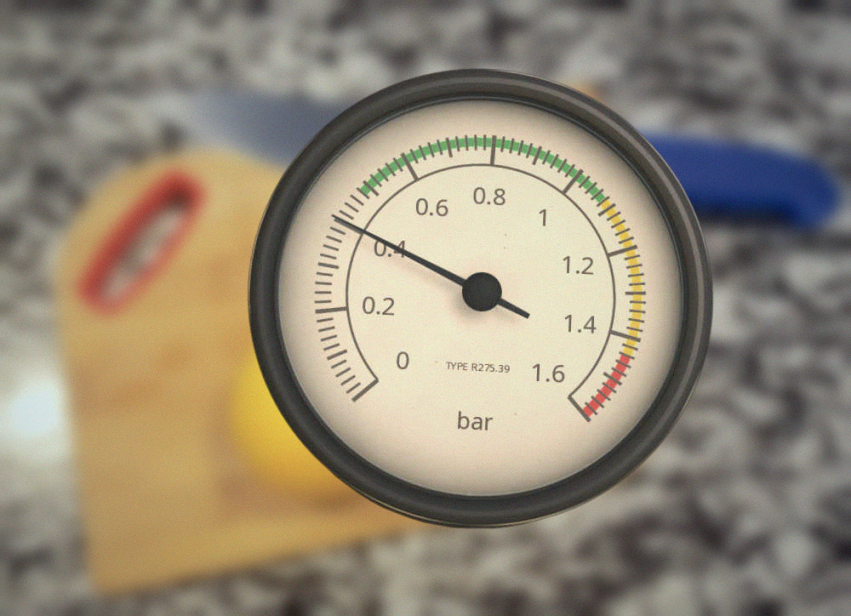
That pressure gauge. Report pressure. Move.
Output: 0.4 bar
